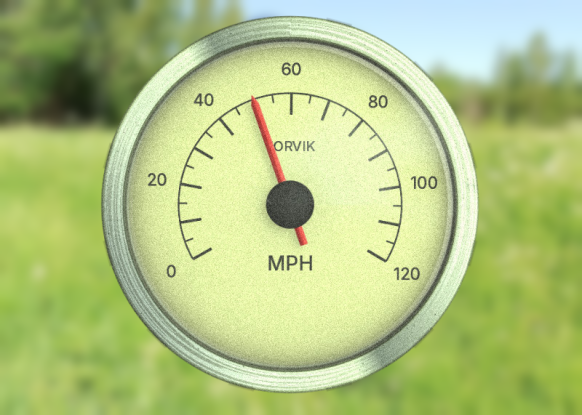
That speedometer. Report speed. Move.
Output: 50 mph
